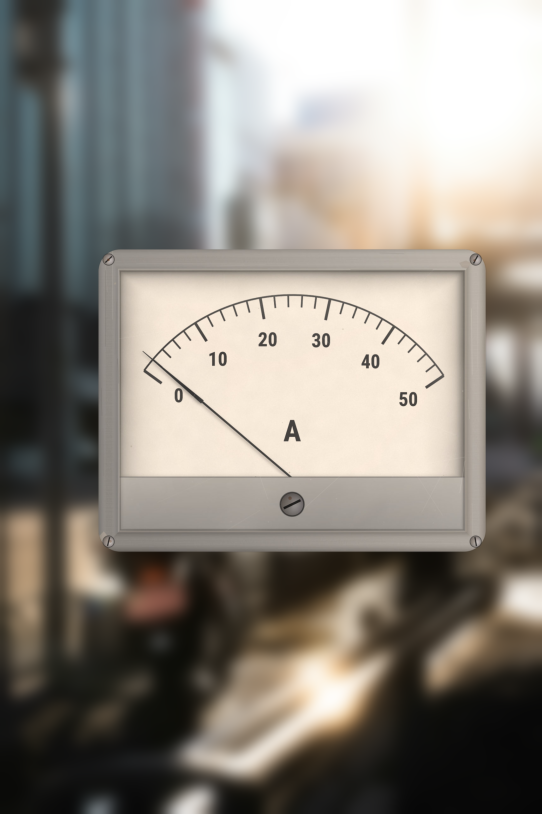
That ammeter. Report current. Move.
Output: 2 A
